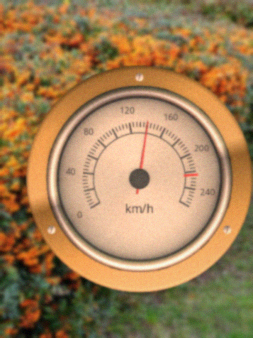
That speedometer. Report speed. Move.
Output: 140 km/h
